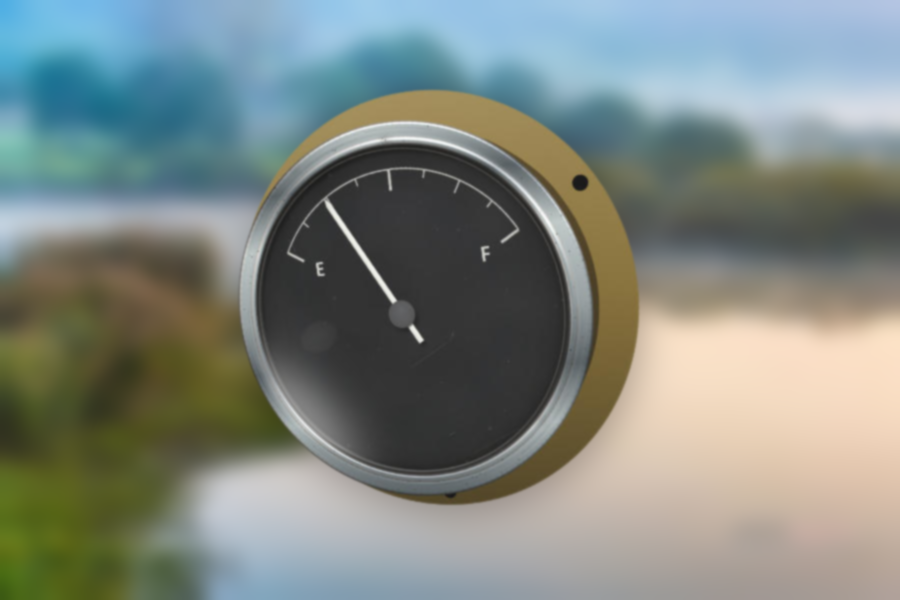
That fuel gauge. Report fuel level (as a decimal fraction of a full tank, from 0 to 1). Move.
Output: 0.25
